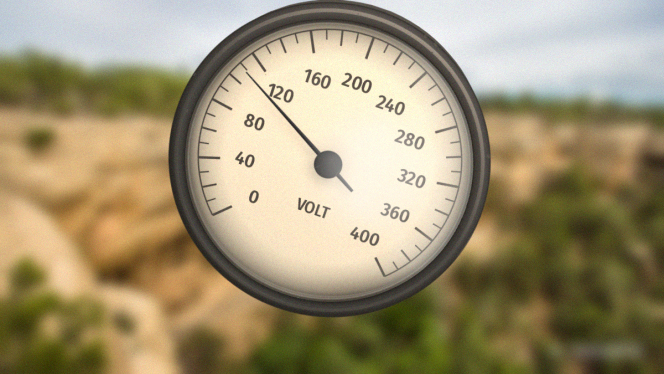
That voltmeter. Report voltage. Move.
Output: 110 V
